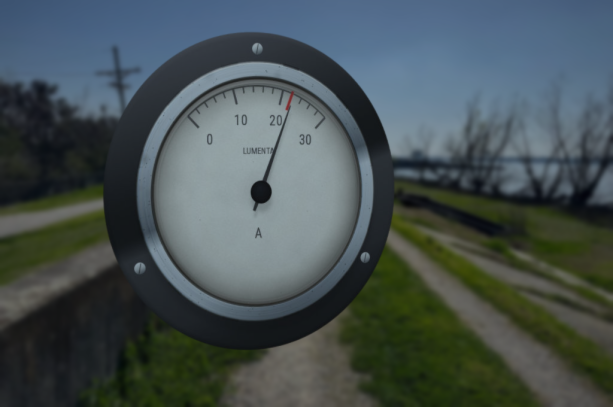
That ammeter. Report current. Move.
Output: 22 A
